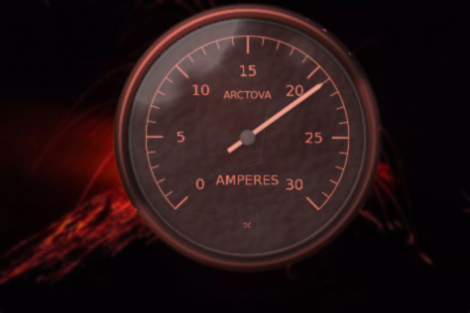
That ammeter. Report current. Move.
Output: 21 A
